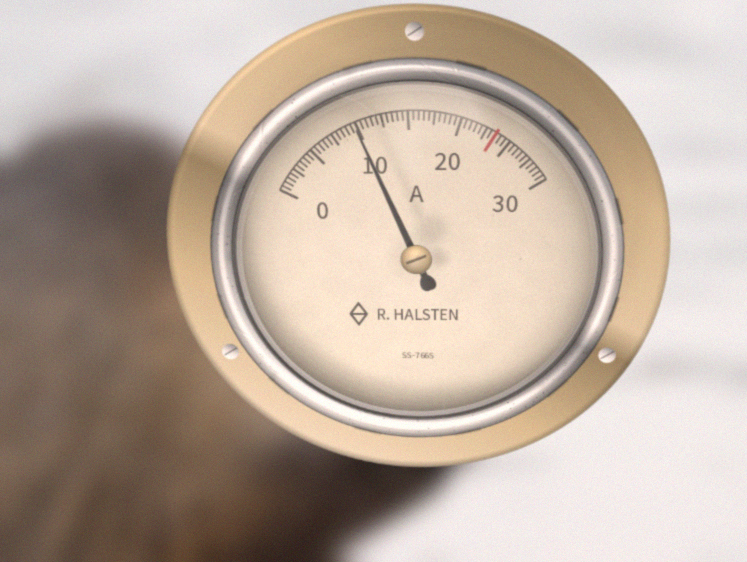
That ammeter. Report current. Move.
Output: 10 A
